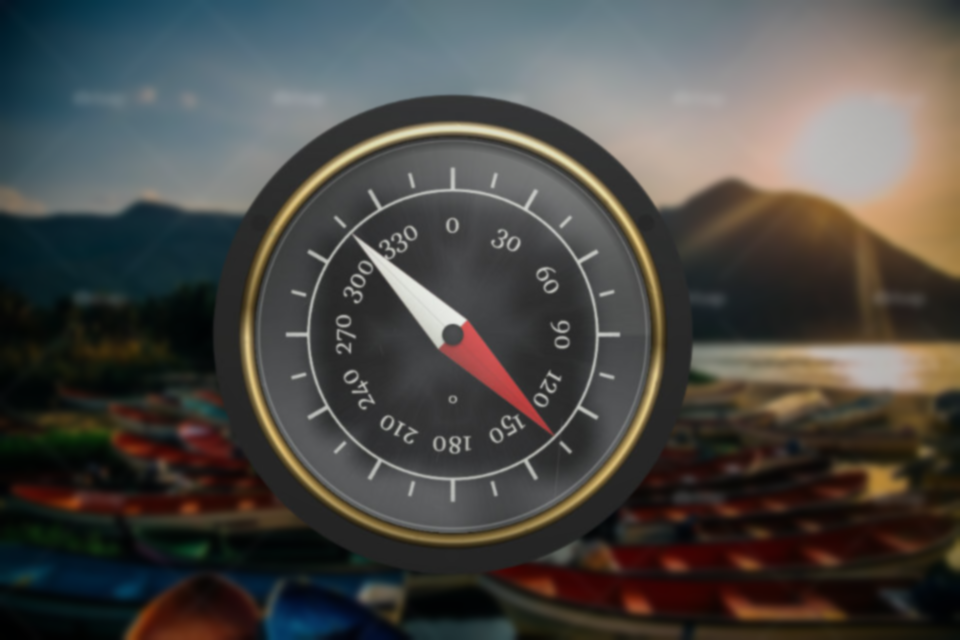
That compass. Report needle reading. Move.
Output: 135 °
